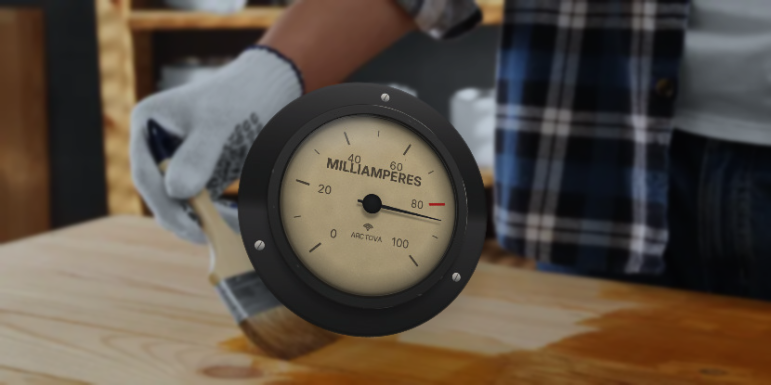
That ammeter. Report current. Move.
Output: 85 mA
